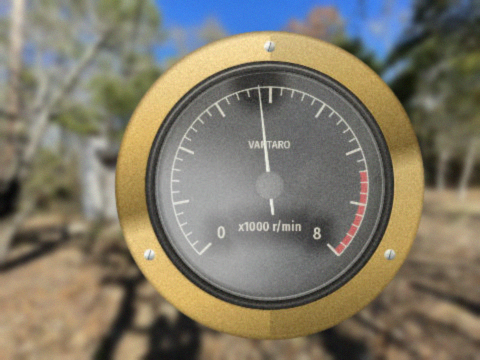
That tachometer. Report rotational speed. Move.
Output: 3800 rpm
